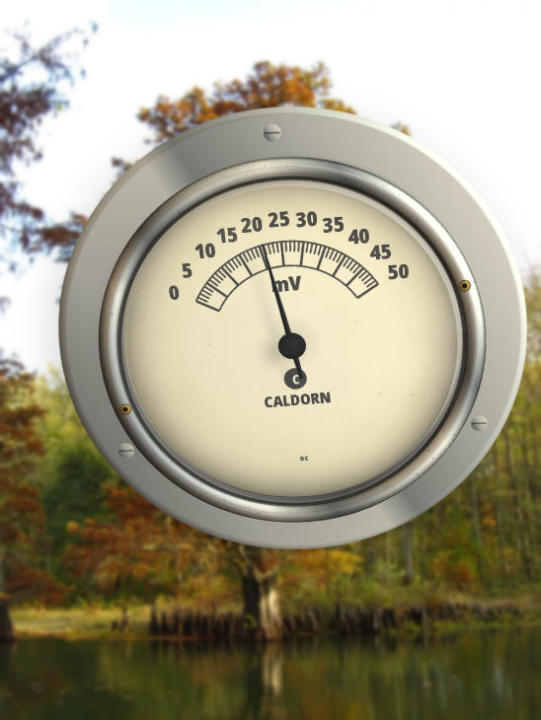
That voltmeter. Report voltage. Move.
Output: 21 mV
